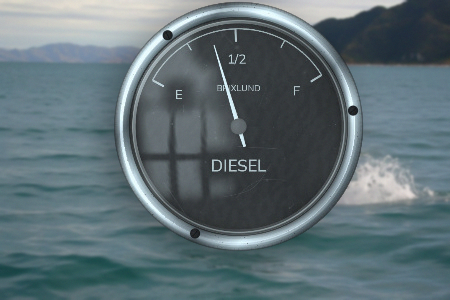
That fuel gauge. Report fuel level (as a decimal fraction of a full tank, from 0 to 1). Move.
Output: 0.375
